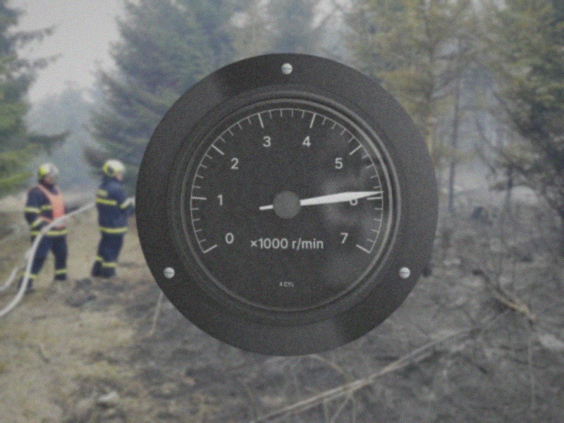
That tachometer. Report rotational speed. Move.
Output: 5900 rpm
